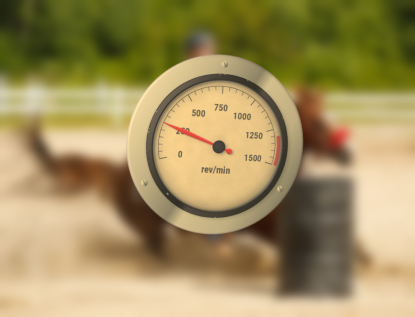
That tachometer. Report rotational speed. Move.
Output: 250 rpm
